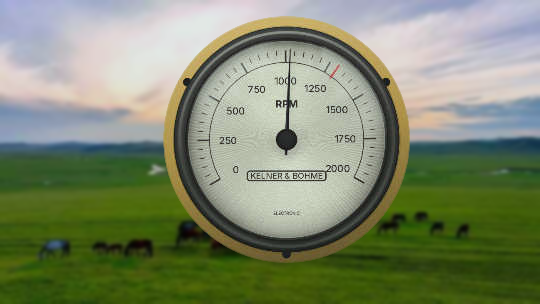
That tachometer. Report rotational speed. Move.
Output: 1025 rpm
